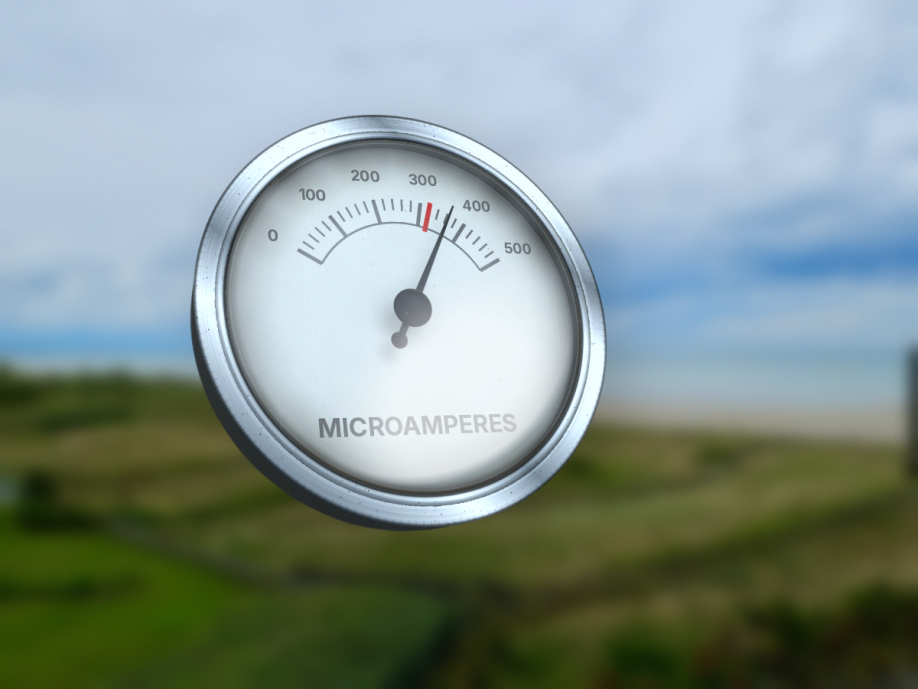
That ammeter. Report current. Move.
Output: 360 µA
